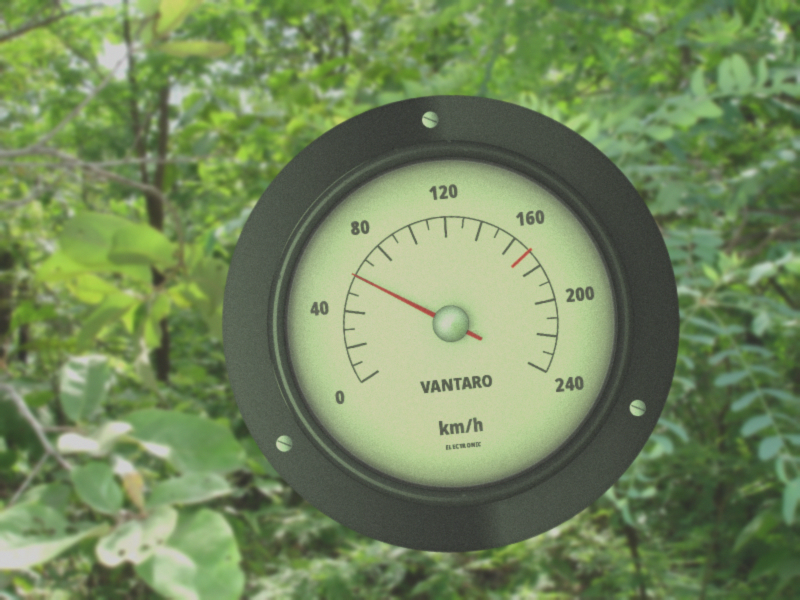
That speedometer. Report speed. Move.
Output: 60 km/h
